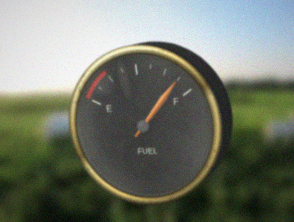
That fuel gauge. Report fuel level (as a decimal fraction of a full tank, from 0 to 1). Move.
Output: 0.875
